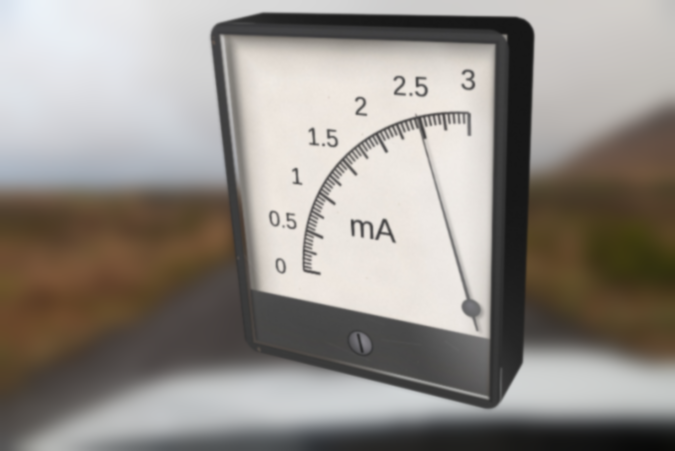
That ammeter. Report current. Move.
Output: 2.5 mA
